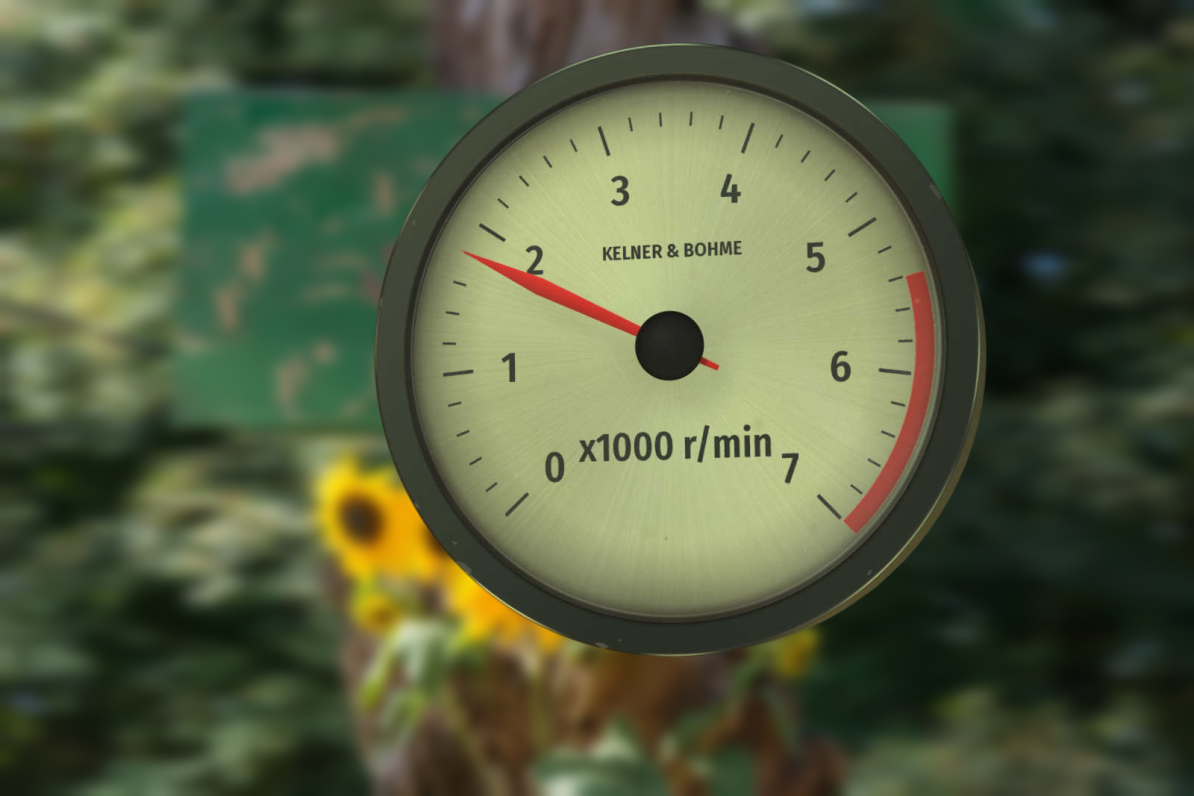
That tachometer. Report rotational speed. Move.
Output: 1800 rpm
